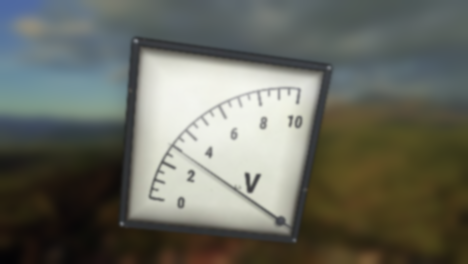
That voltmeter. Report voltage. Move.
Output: 3 V
